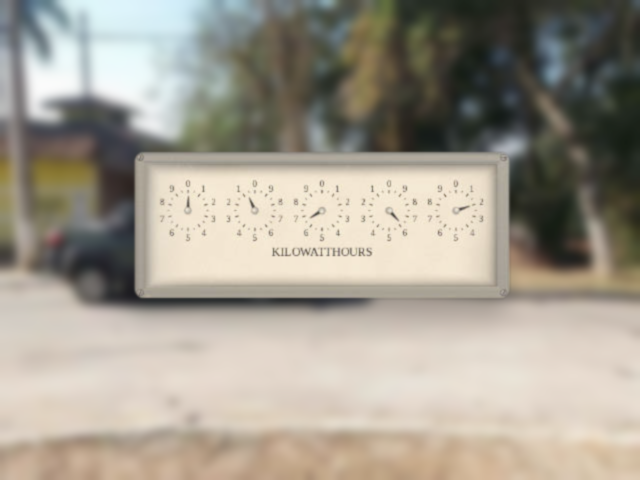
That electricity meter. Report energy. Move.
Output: 662 kWh
